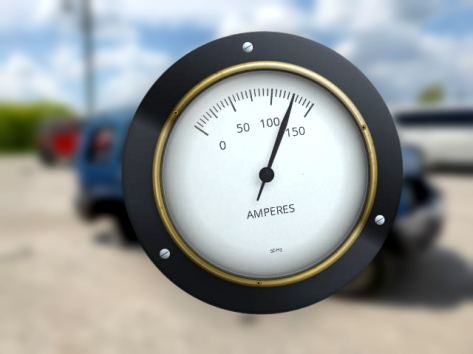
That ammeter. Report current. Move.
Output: 125 A
